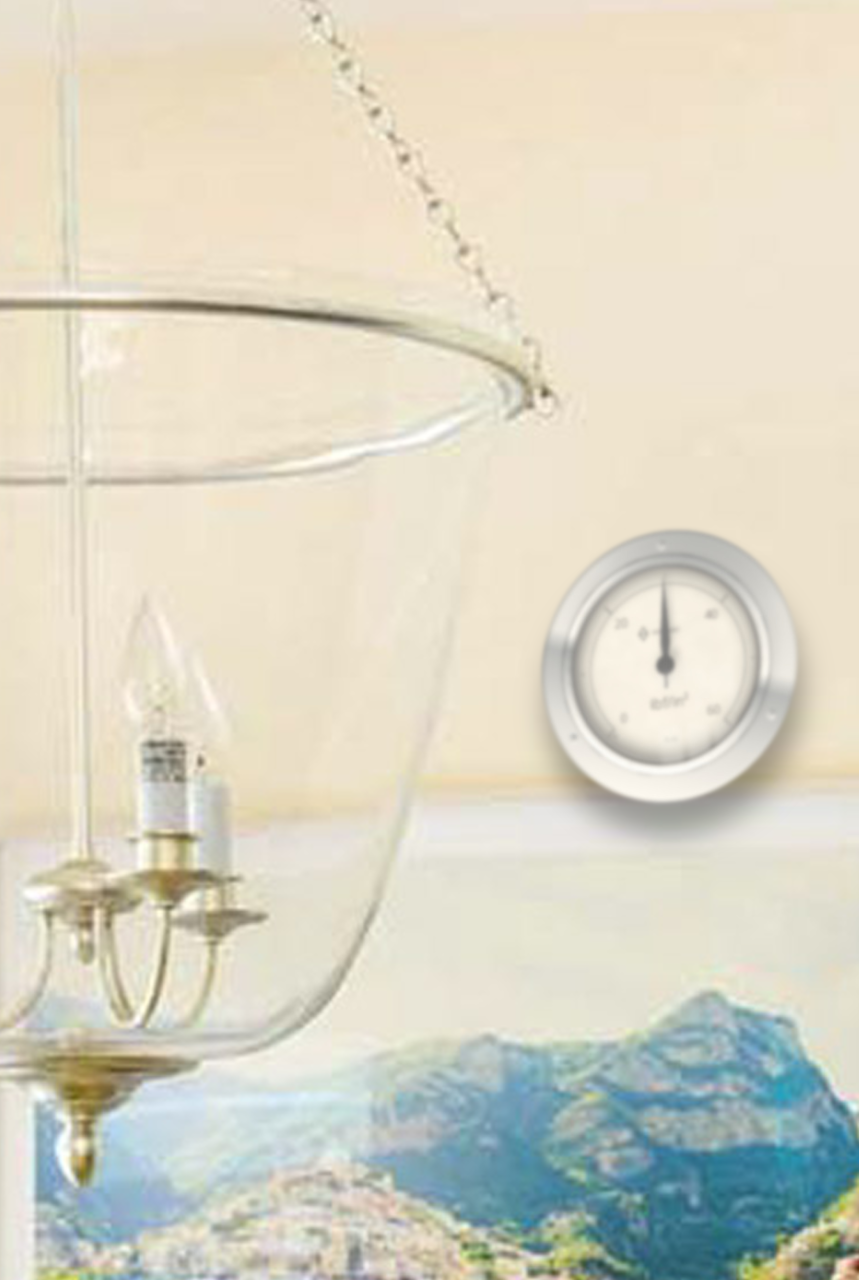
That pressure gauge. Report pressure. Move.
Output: 30 psi
